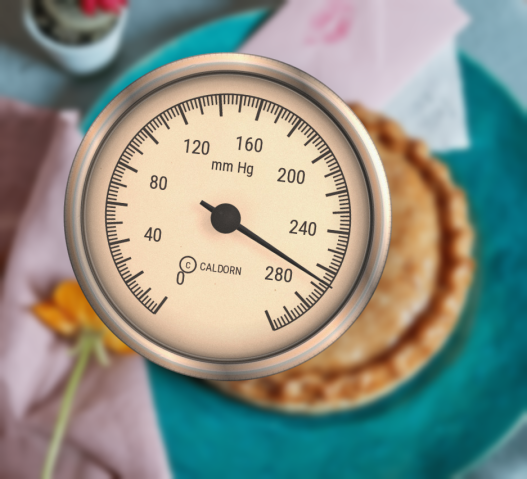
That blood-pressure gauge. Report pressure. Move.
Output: 266 mmHg
